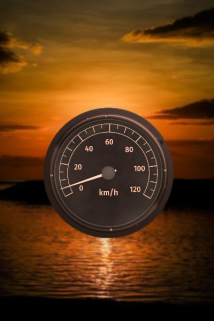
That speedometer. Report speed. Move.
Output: 5 km/h
